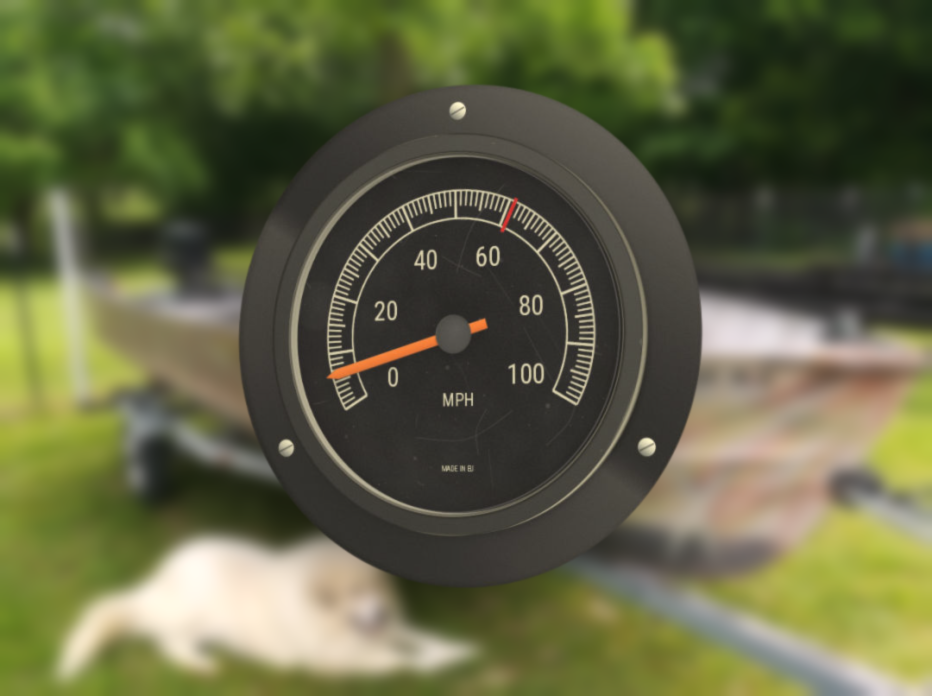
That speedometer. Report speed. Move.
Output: 6 mph
